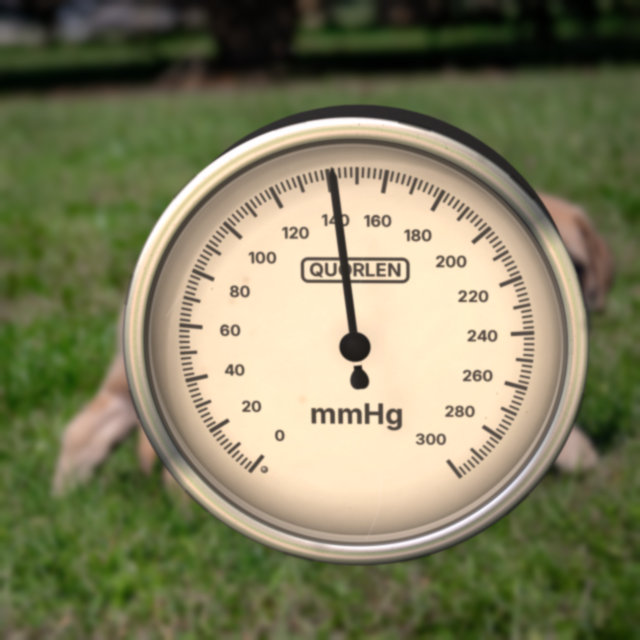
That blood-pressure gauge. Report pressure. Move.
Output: 142 mmHg
